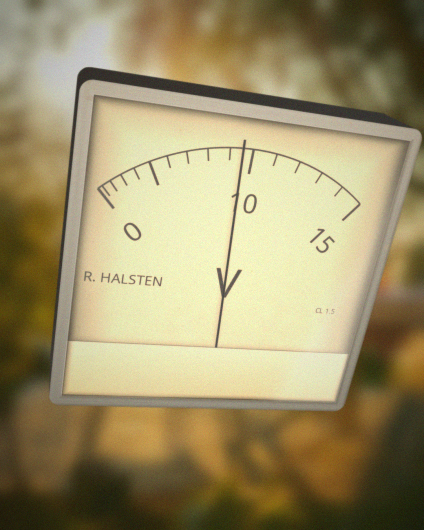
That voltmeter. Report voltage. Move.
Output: 9.5 V
